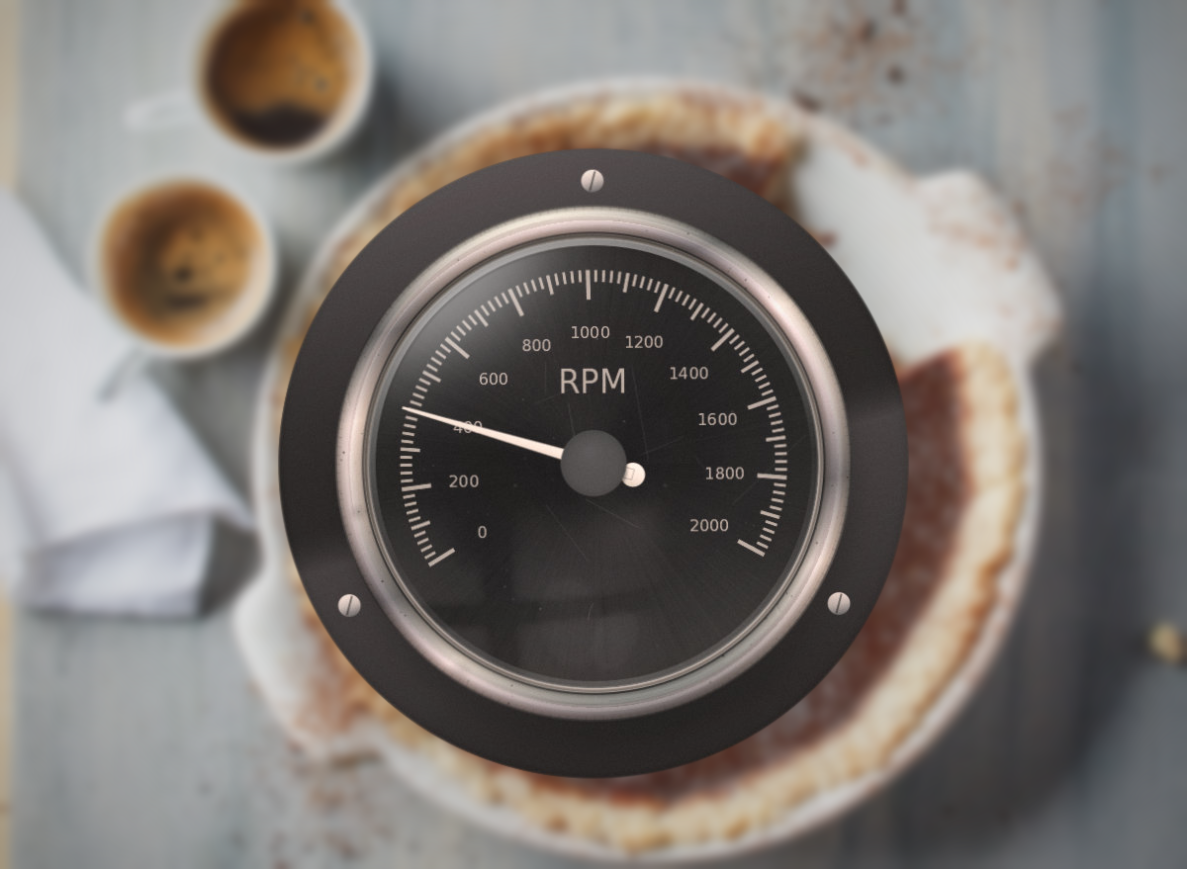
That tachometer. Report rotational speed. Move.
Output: 400 rpm
